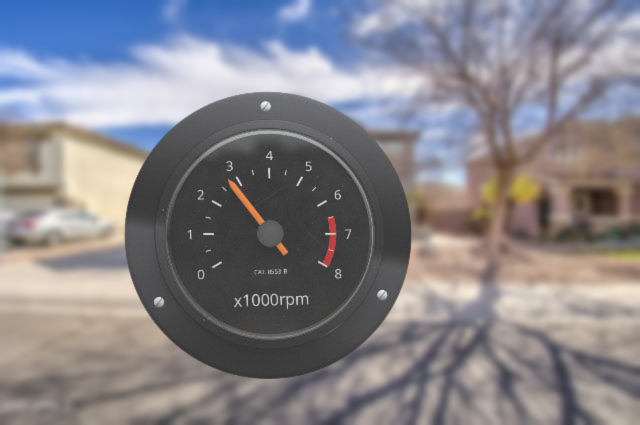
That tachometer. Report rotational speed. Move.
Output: 2750 rpm
